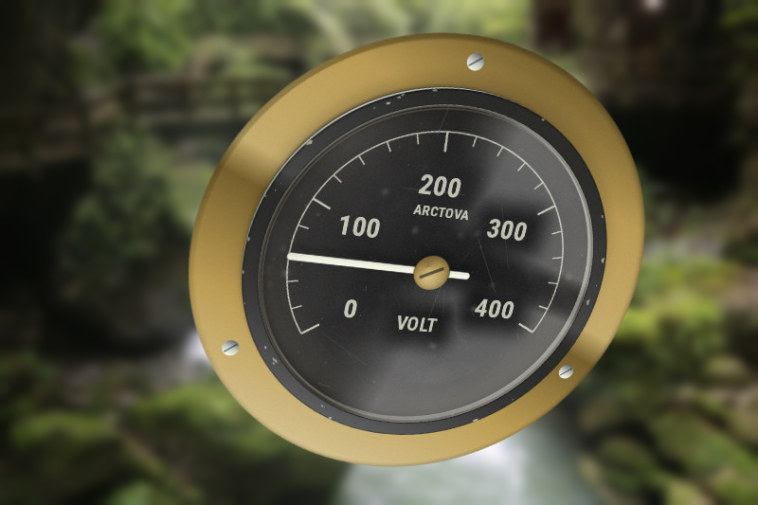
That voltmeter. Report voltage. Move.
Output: 60 V
